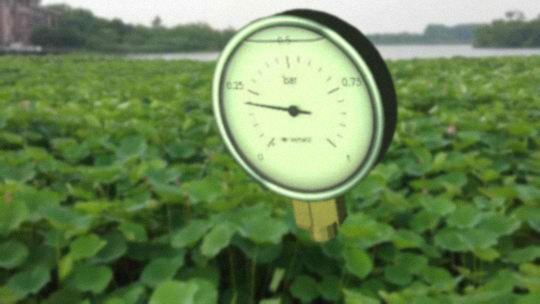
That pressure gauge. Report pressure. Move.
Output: 0.2 bar
